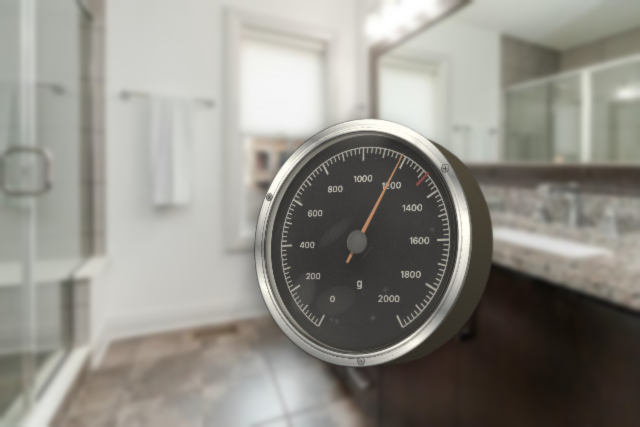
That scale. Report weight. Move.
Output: 1200 g
